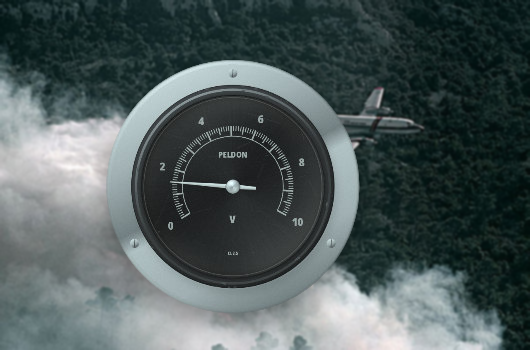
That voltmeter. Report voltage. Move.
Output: 1.5 V
